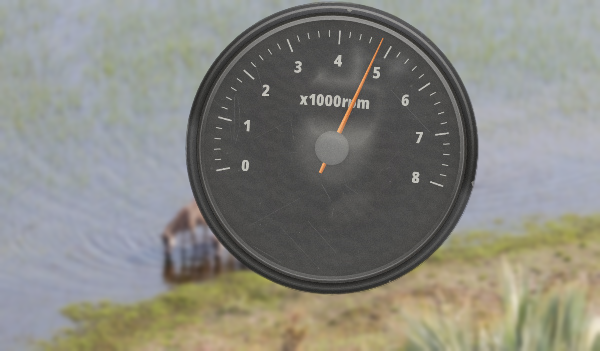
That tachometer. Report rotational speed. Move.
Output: 4800 rpm
